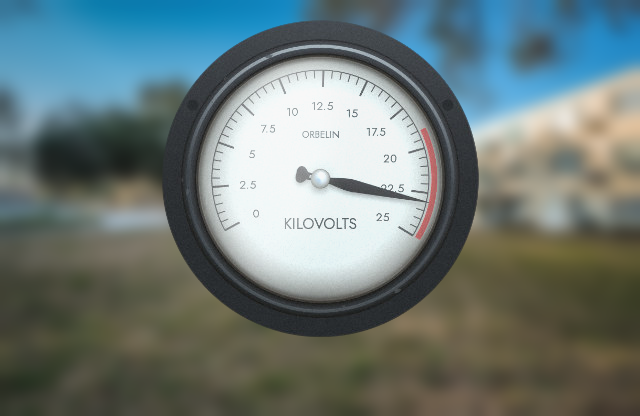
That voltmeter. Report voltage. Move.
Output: 23 kV
